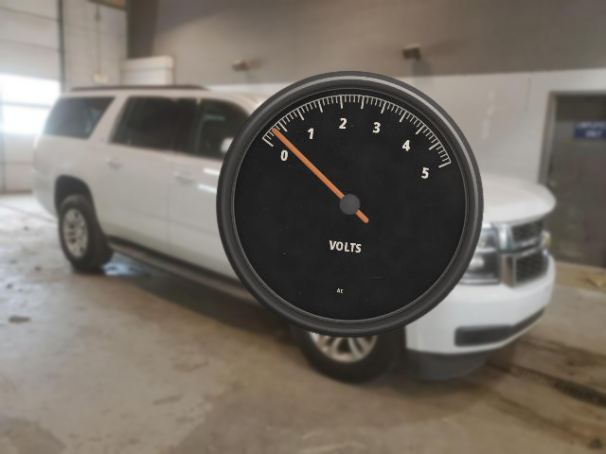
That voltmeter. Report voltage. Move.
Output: 0.3 V
